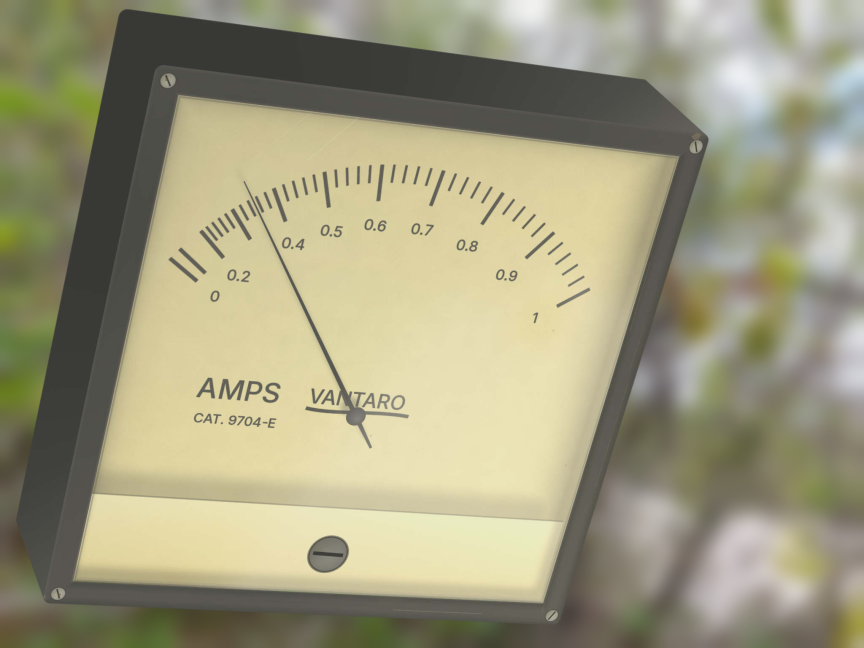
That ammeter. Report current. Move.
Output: 0.35 A
